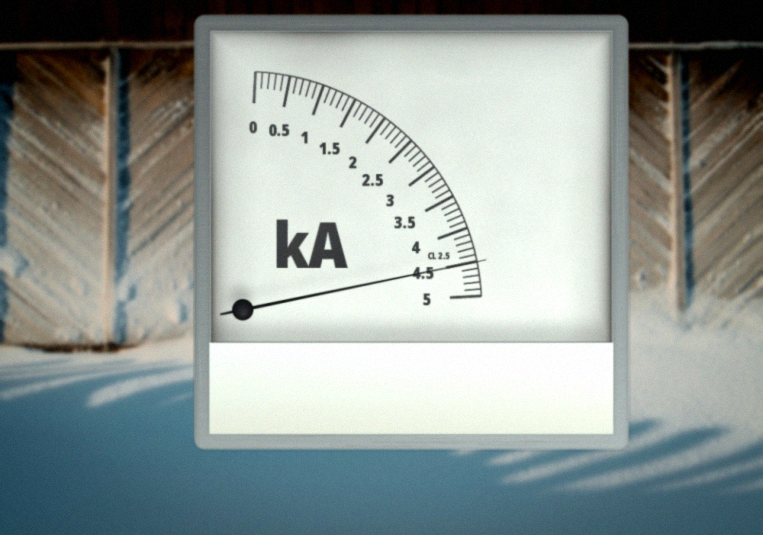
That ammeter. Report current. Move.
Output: 4.5 kA
